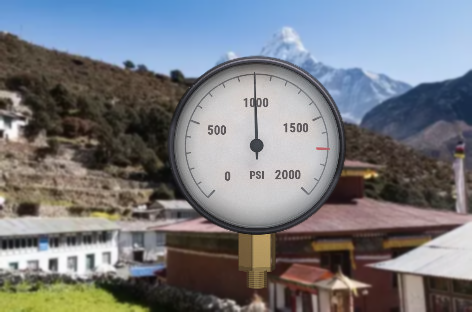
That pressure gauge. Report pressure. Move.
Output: 1000 psi
